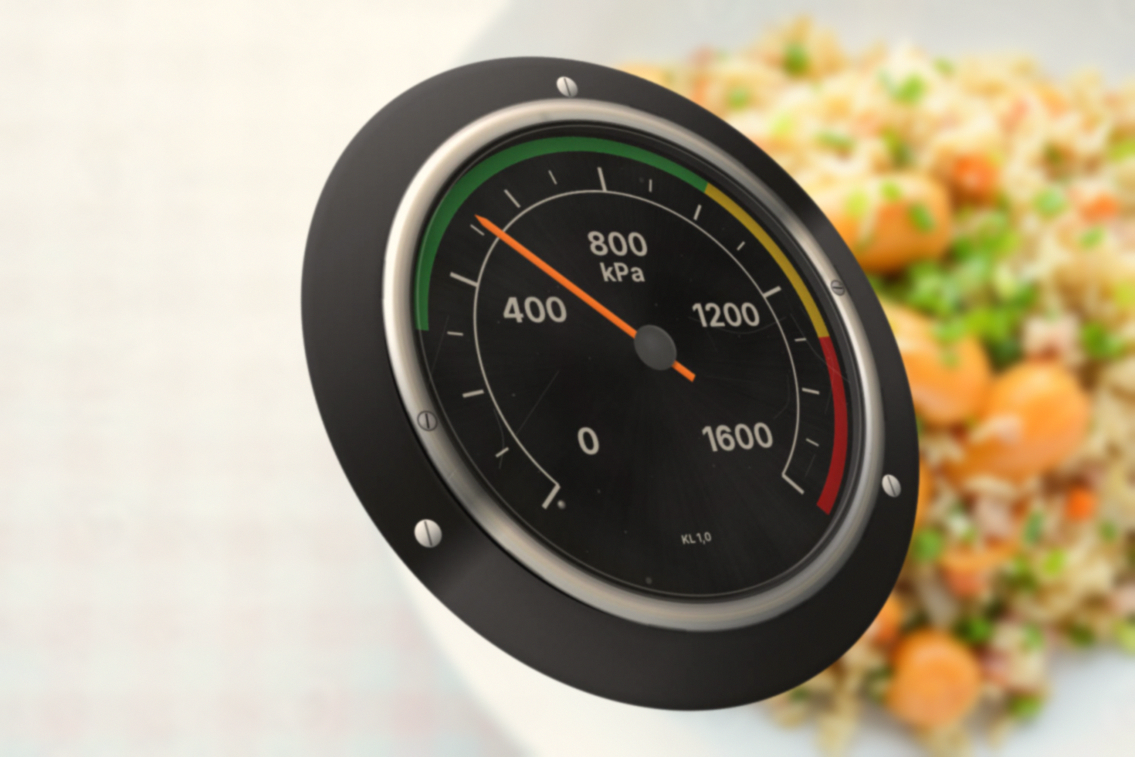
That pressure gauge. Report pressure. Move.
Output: 500 kPa
